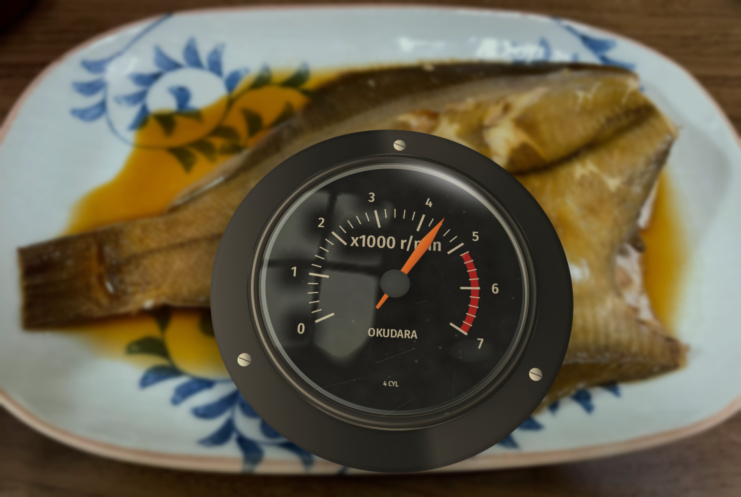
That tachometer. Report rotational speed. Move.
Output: 4400 rpm
